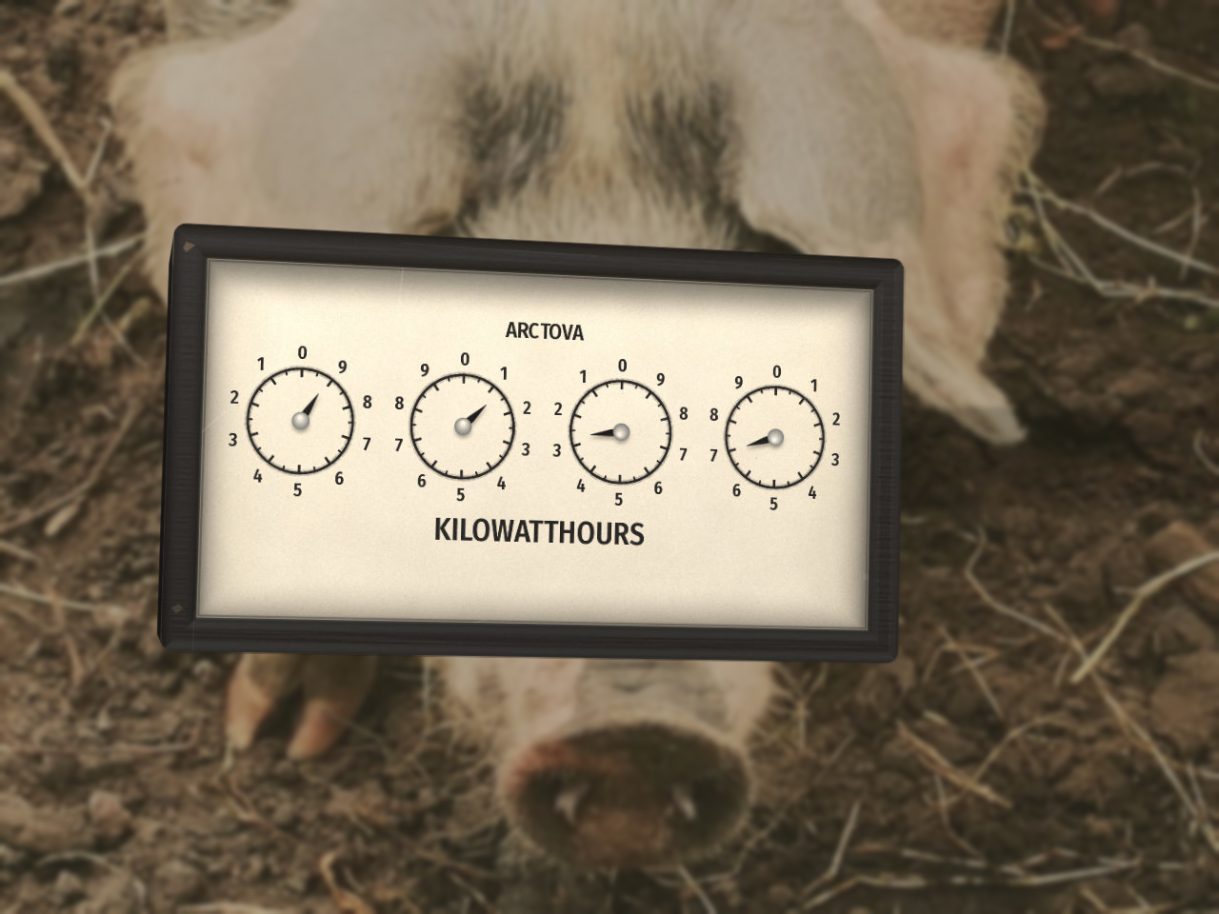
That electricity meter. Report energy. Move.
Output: 9127 kWh
